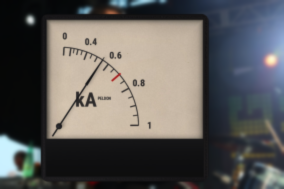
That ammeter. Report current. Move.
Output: 0.55 kA
